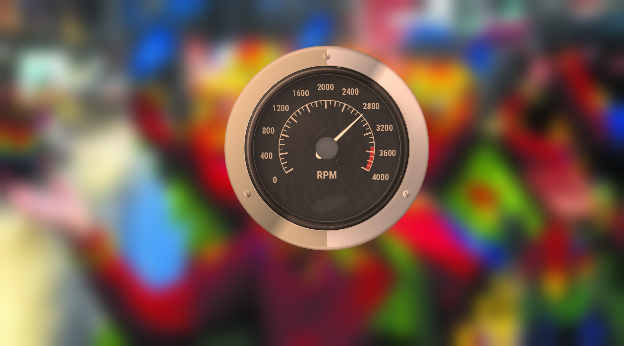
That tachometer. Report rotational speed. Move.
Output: 2800 rpm
